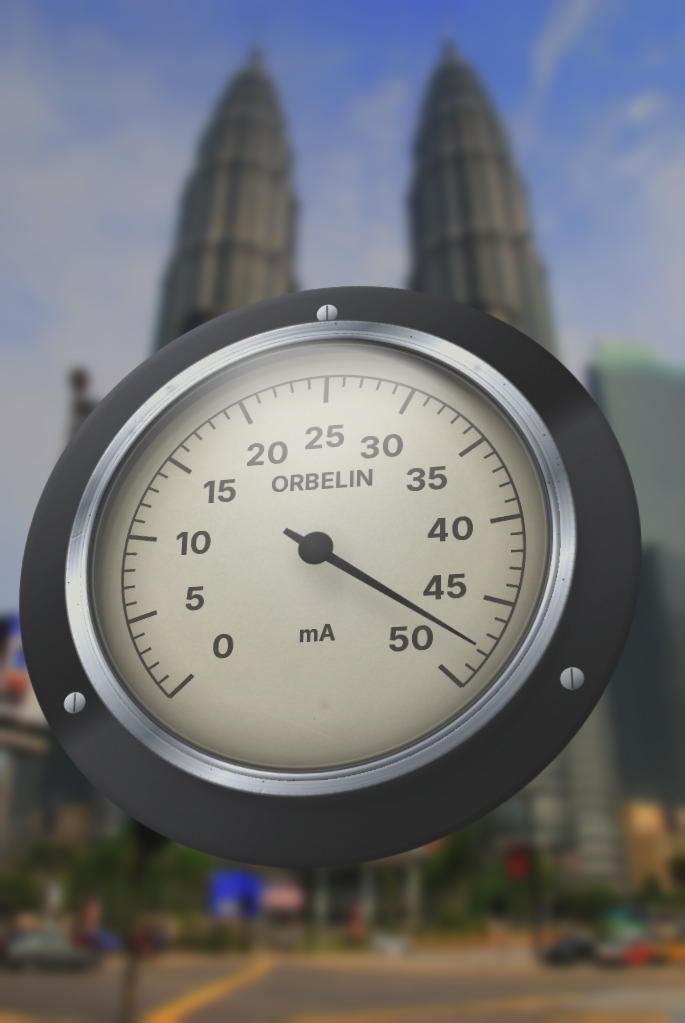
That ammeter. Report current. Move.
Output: 48 mA
